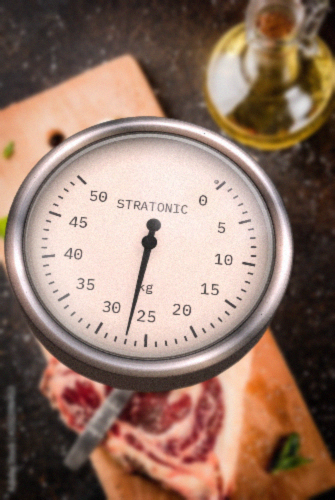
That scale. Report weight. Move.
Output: 27 kg
